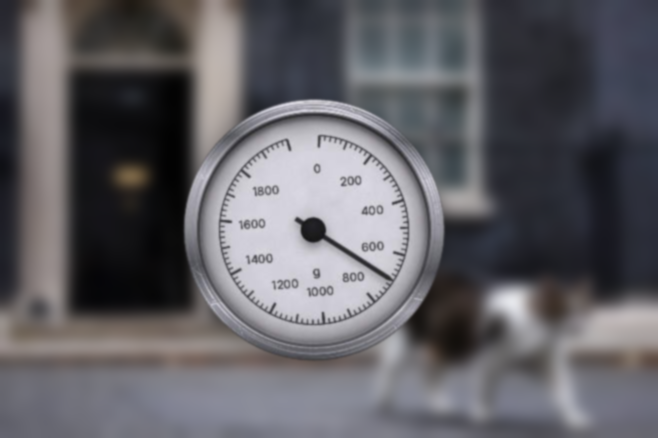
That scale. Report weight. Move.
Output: 700 g
